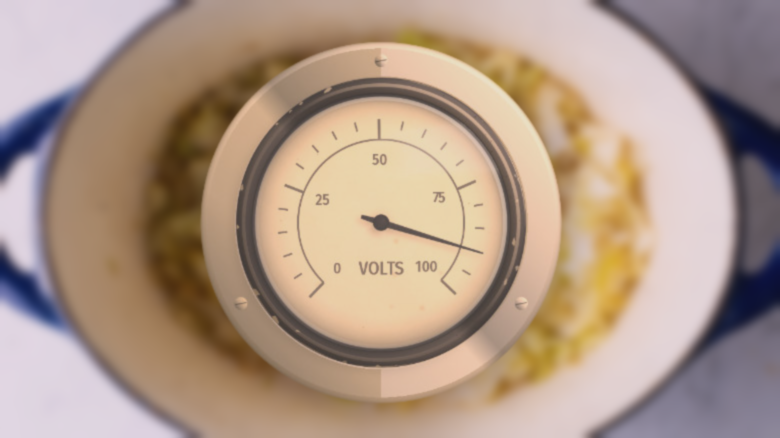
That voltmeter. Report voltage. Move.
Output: 90 V
